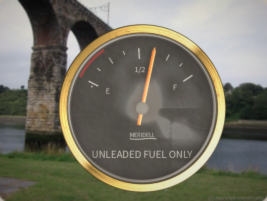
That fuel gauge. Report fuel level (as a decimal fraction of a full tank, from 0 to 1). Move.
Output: 0.625
